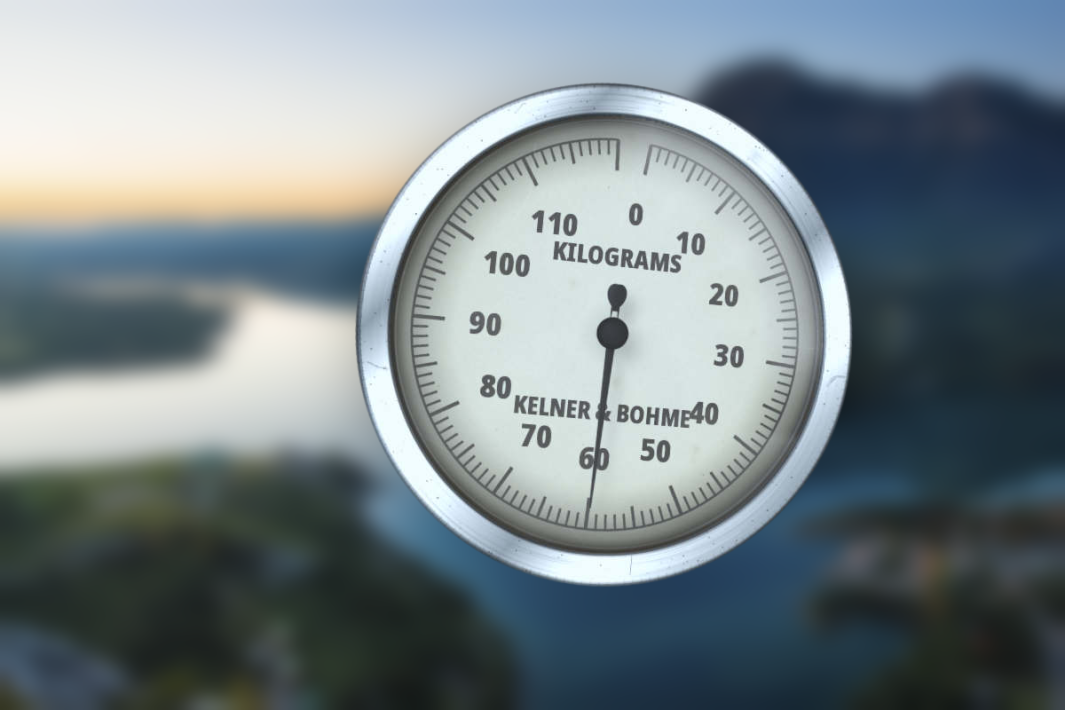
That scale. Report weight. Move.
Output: 60 kg
